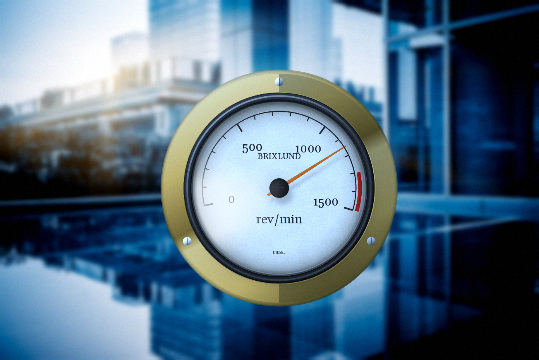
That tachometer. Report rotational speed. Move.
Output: 1150 rpm
